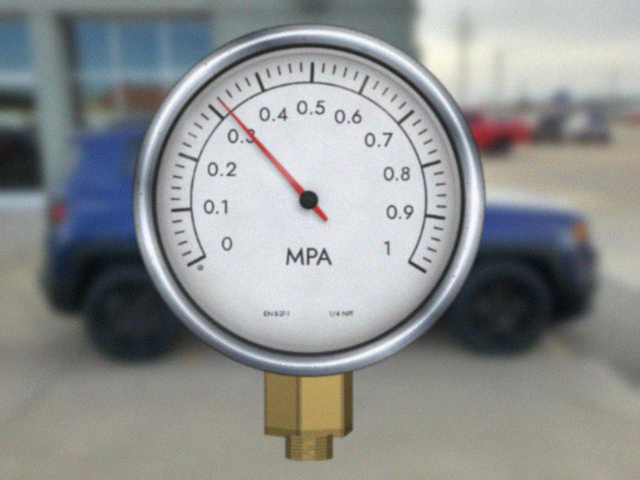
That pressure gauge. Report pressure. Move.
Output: 0.32 MPa
